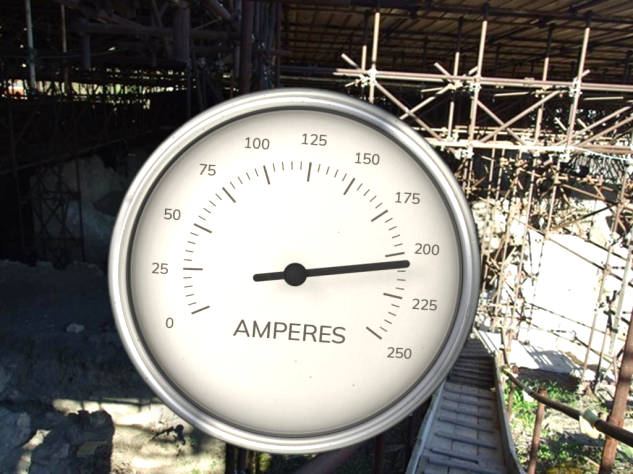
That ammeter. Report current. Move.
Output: 205 A
